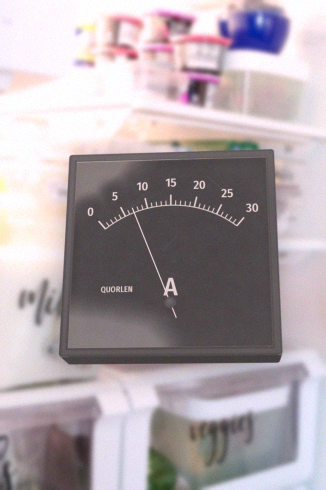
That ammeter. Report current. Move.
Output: 7 A
